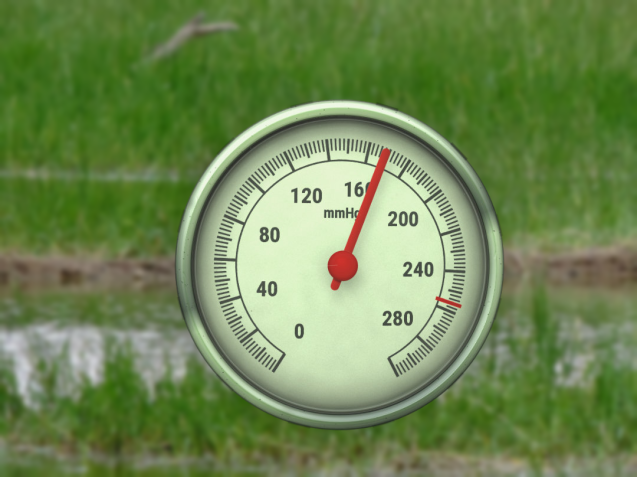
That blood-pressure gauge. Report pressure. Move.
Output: 168 mmHg
